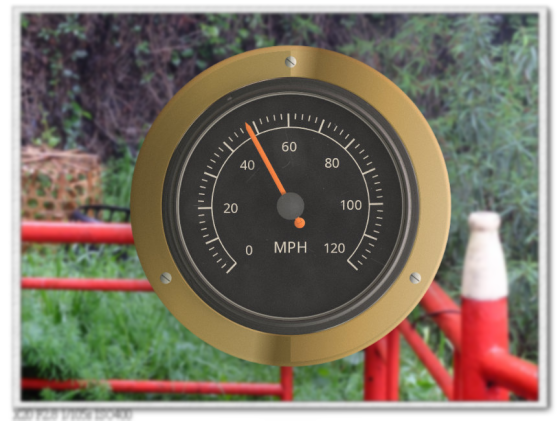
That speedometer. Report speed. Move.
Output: 48 mph
